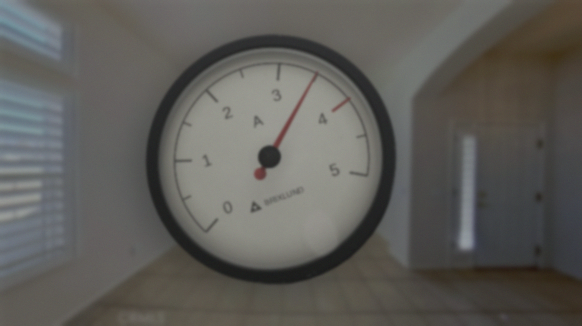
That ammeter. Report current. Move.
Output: 3.5 A
